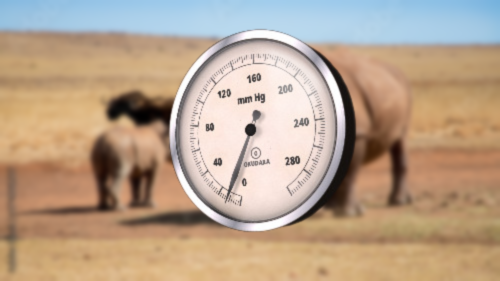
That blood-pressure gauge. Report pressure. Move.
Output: 10 mmHg
